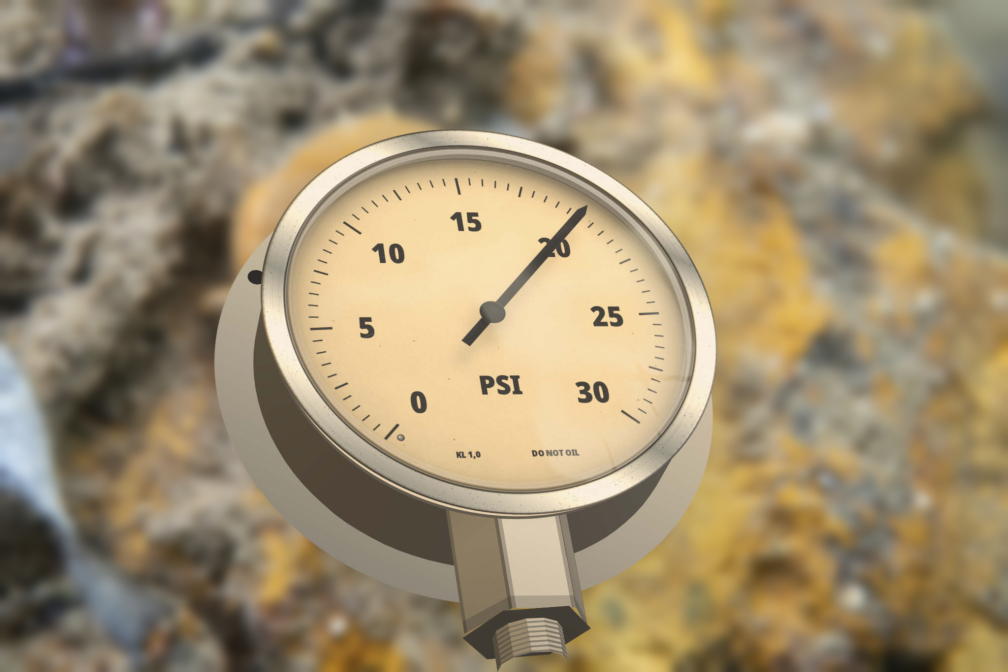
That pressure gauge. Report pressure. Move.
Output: 20 psi
